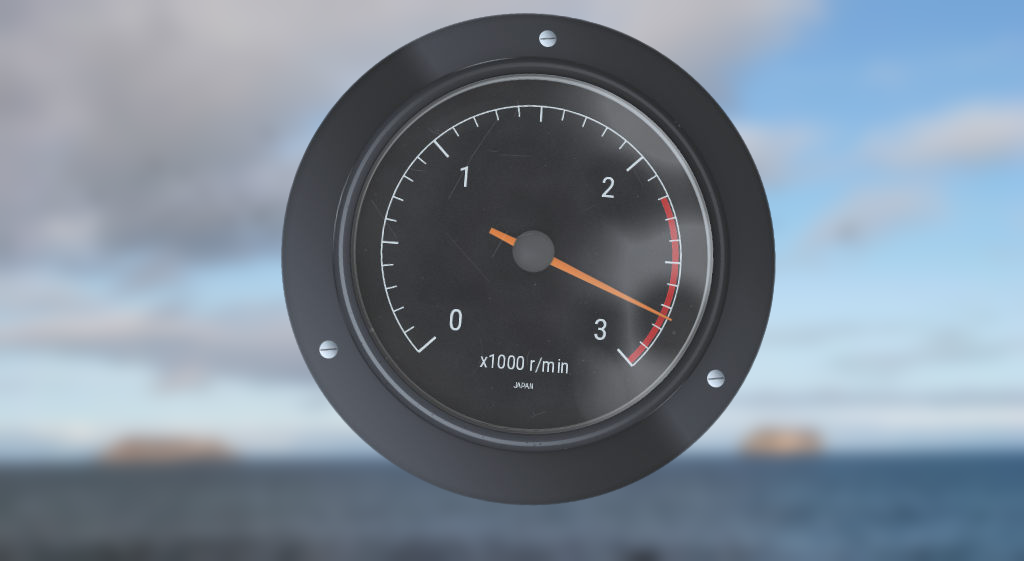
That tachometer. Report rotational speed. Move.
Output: 2750 rpm
